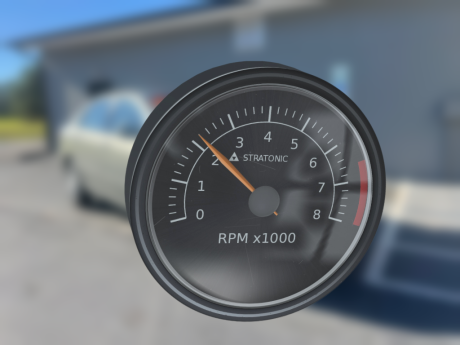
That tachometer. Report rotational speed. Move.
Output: 2200 rpm
